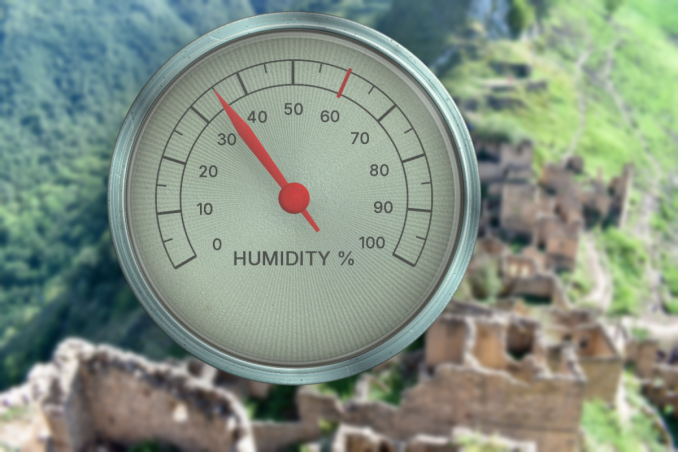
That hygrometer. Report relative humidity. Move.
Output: 35 %
